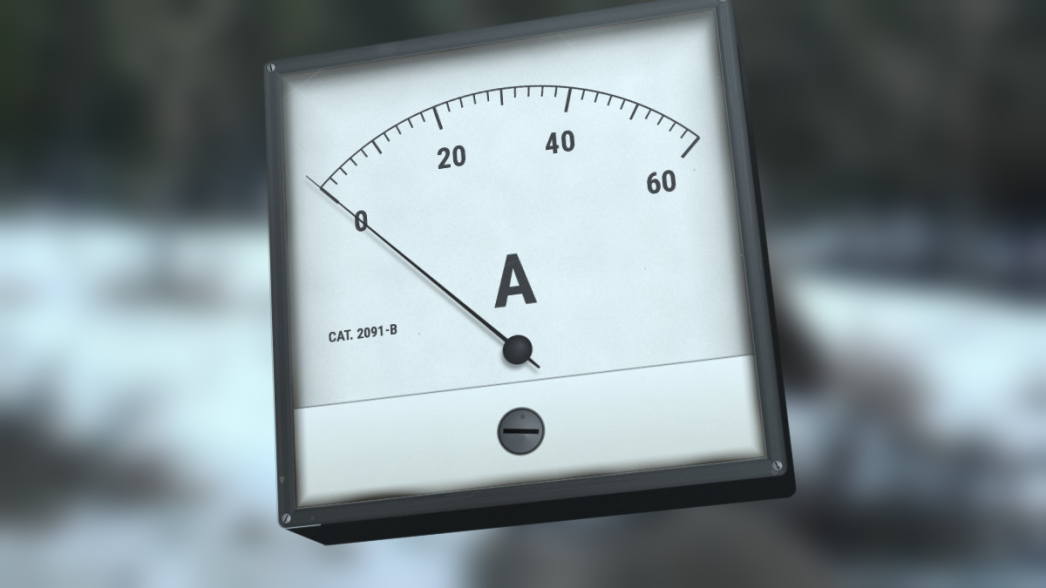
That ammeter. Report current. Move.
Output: 0 A
